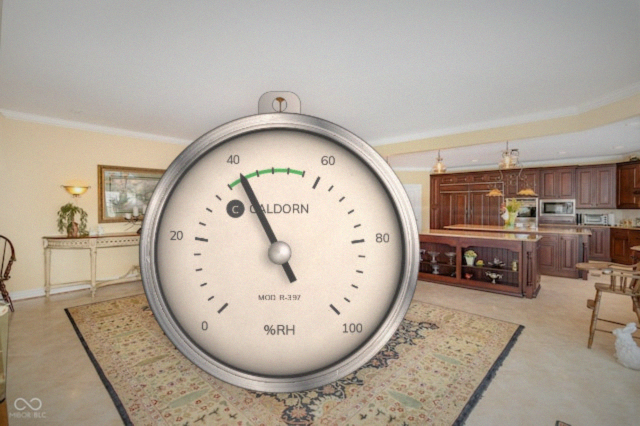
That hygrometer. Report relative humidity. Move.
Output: 40 %
